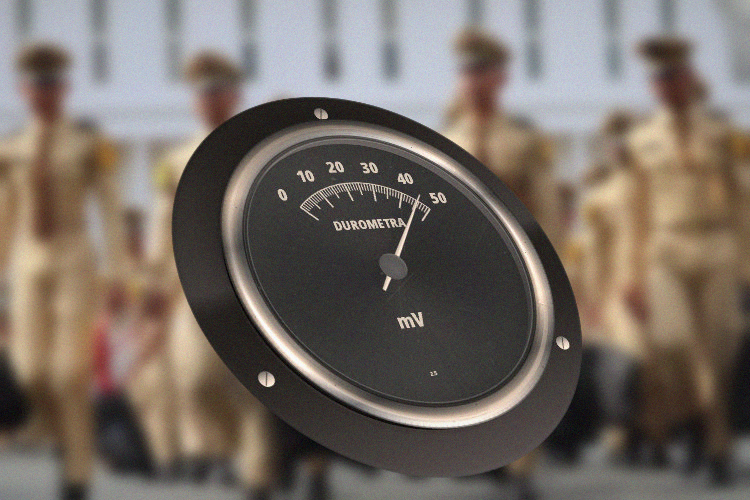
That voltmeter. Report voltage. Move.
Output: 45 mV
